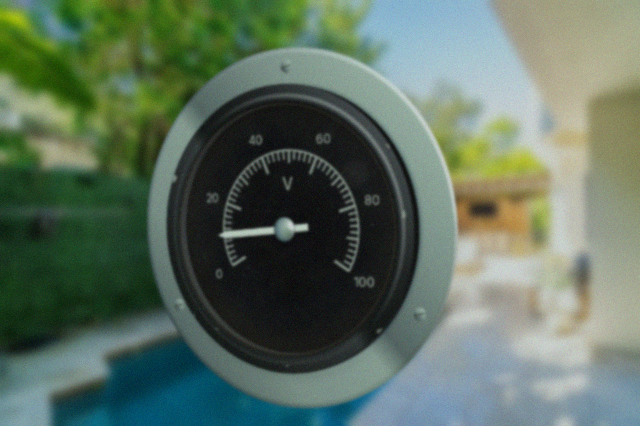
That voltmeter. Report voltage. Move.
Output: 10 V
